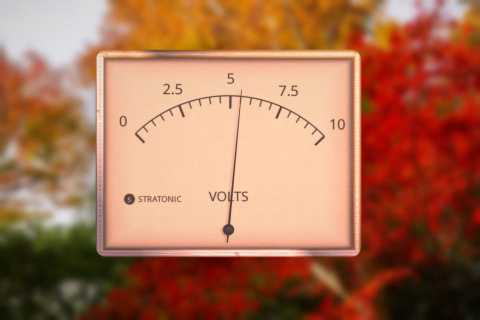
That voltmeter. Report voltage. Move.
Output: 5.5 V
